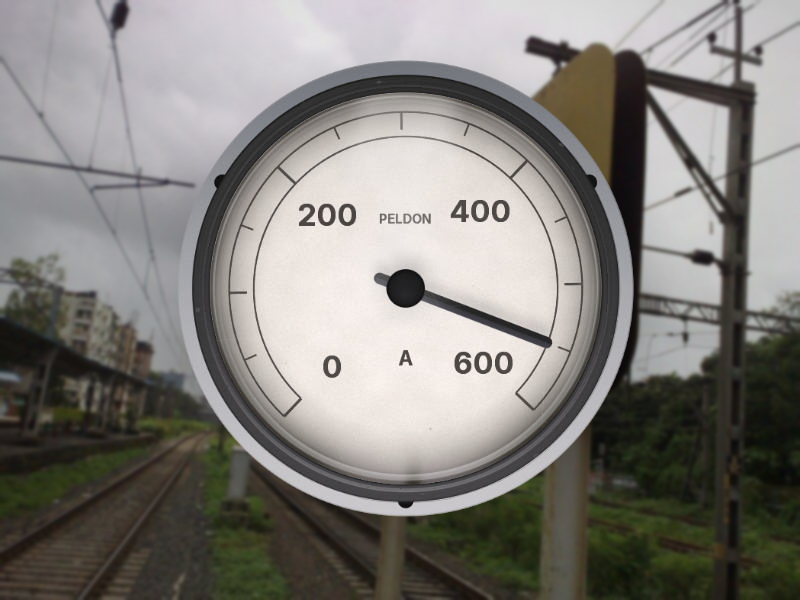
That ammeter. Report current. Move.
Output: 550 A
